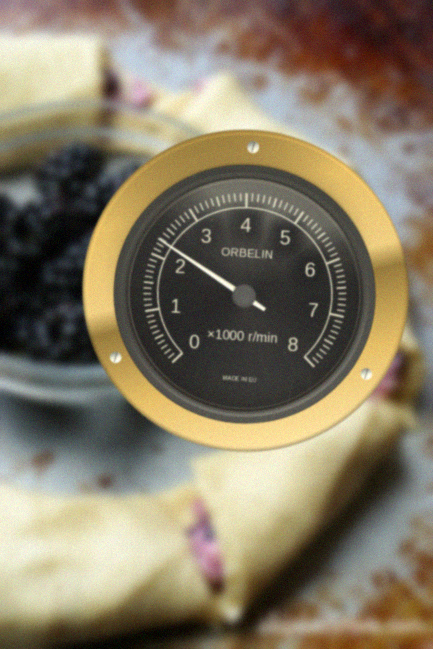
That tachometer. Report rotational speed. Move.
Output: 2300 rpm
